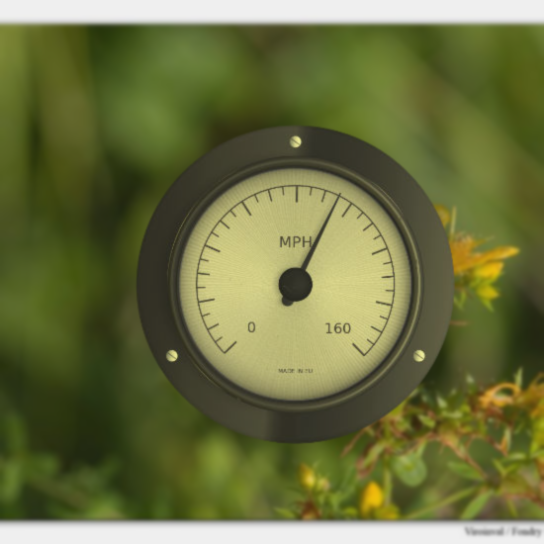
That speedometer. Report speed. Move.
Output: 95 mph
